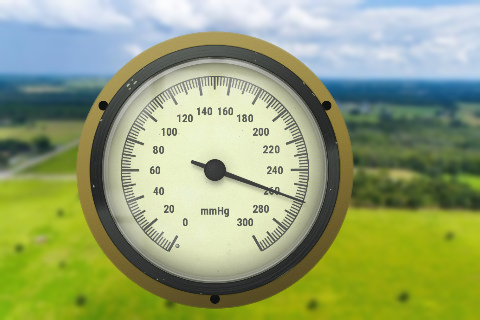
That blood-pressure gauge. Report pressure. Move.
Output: 260 mmHg
